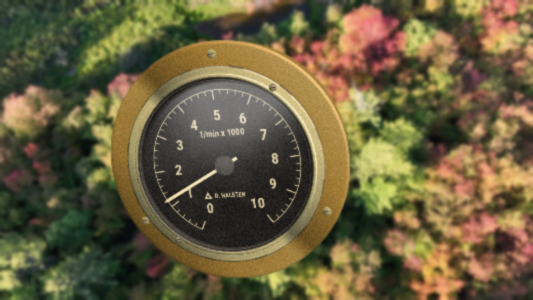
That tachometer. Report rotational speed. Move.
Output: 1200 rpm
